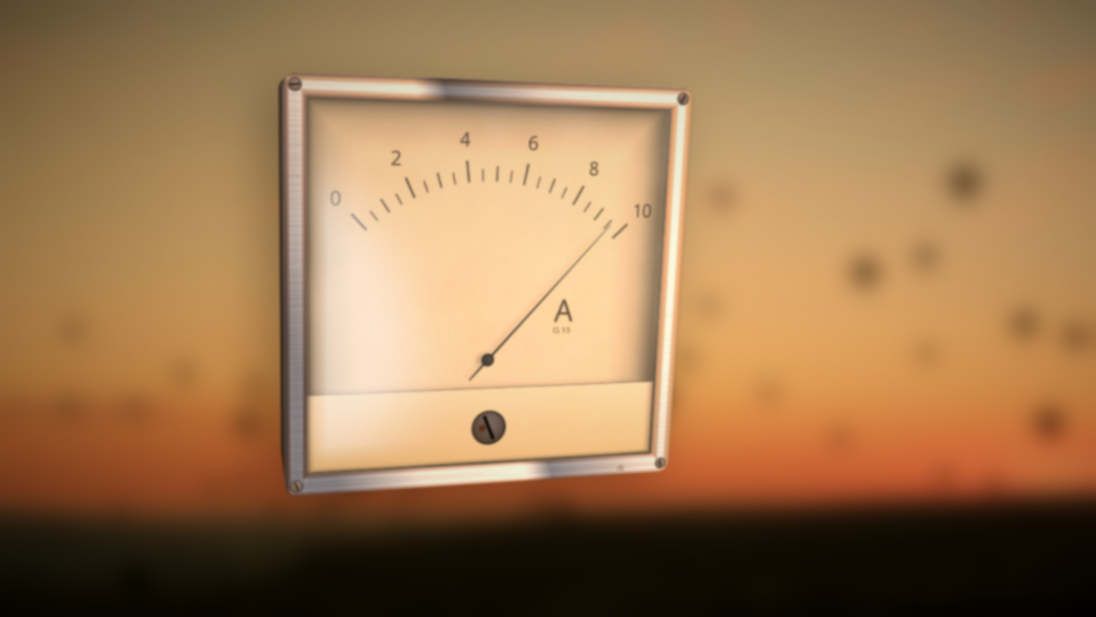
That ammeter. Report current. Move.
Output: 9.5 A
